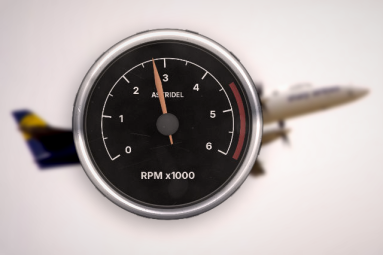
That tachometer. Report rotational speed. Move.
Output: 2750 rpm
